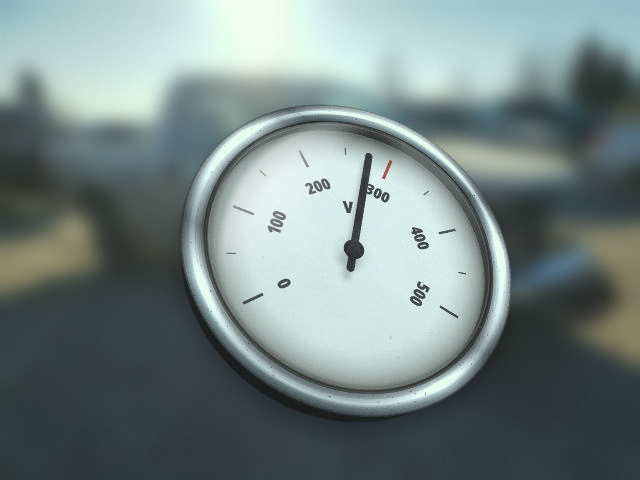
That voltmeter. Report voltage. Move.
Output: 275 V
